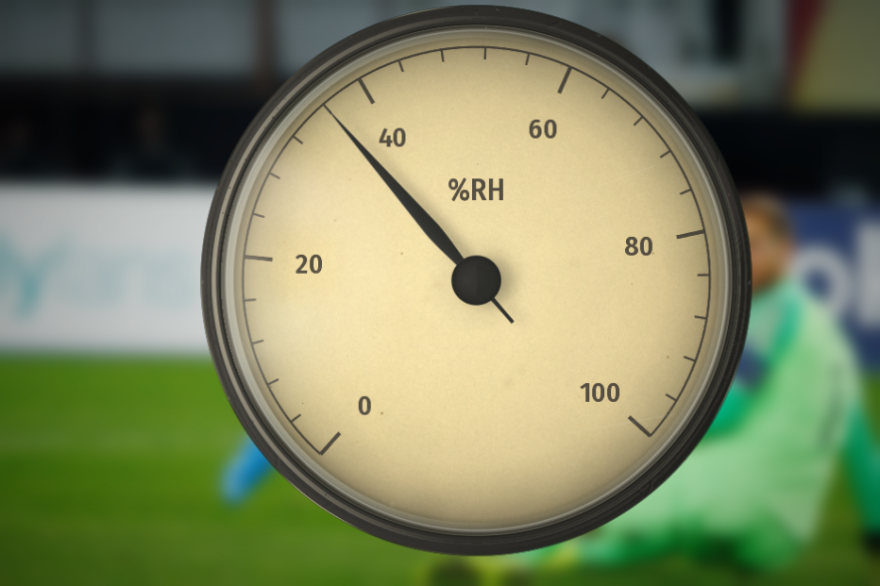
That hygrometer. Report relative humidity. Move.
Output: 36 %
